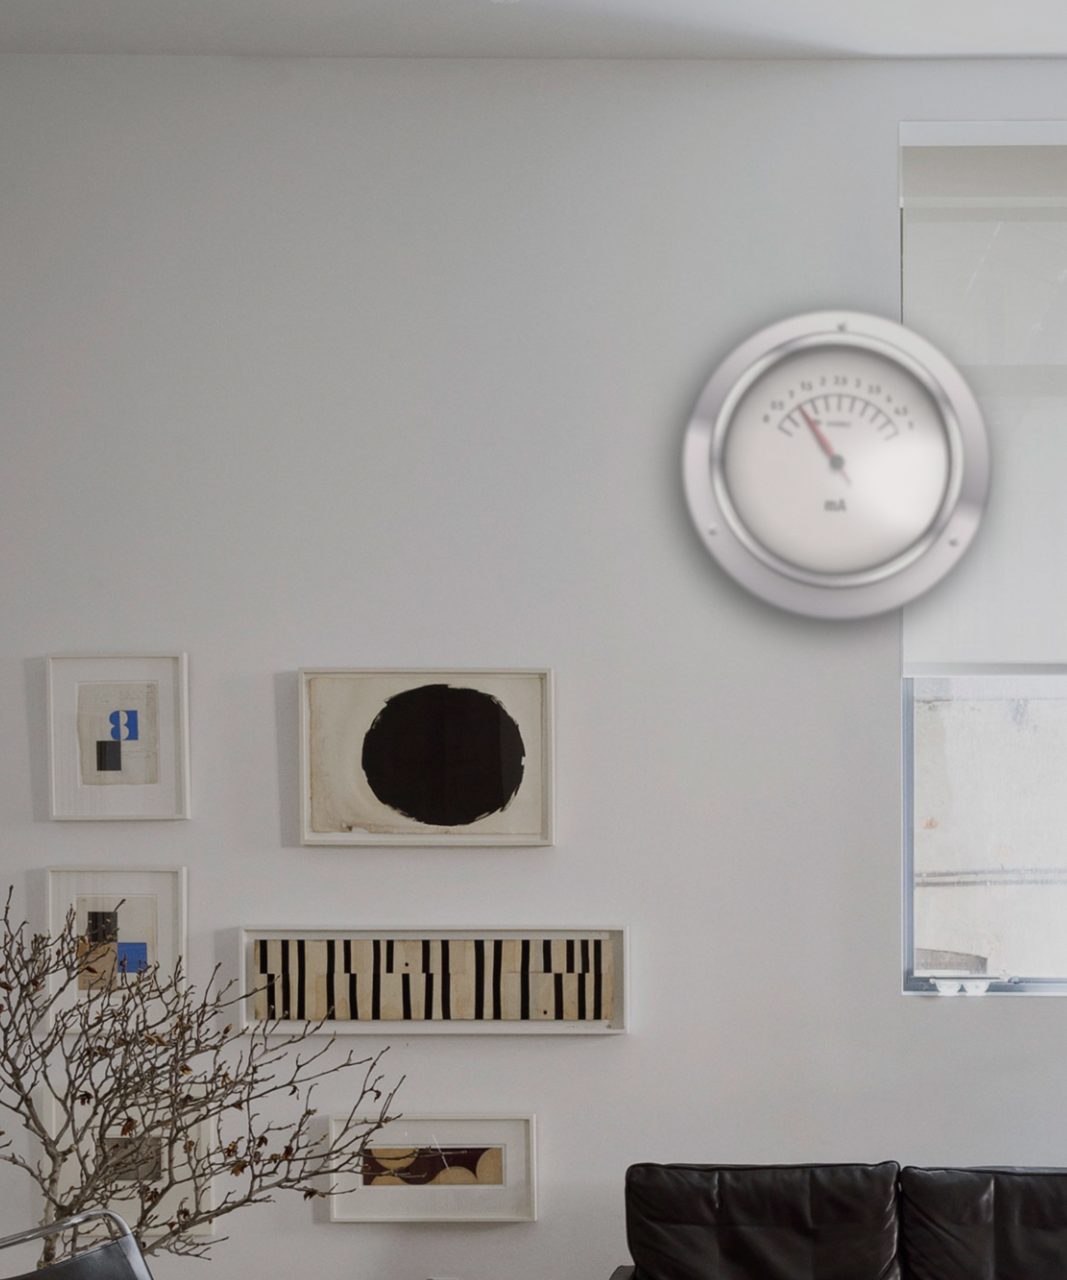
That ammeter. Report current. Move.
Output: 1 mA
